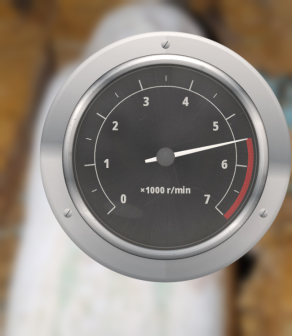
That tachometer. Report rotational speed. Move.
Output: 5500 rpm
